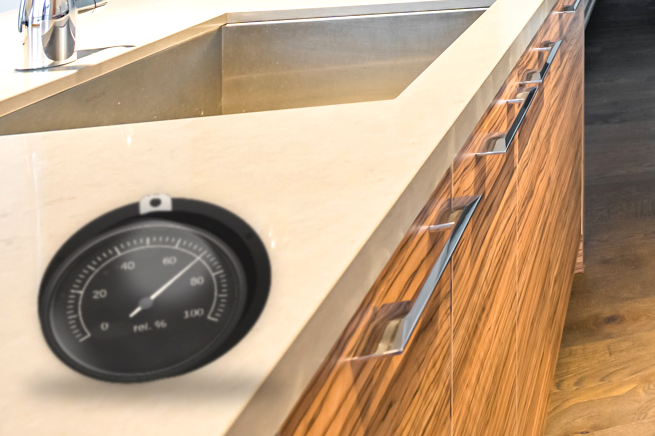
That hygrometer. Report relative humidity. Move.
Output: 70 %
